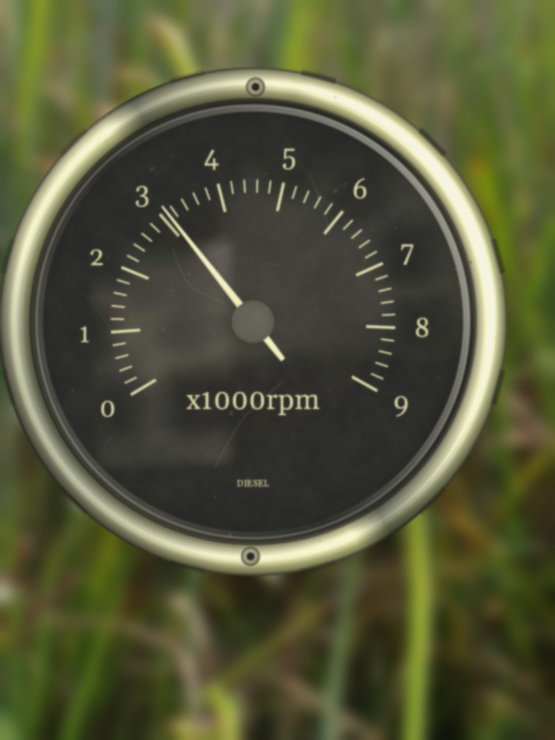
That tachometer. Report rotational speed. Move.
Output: 3100 rpm
